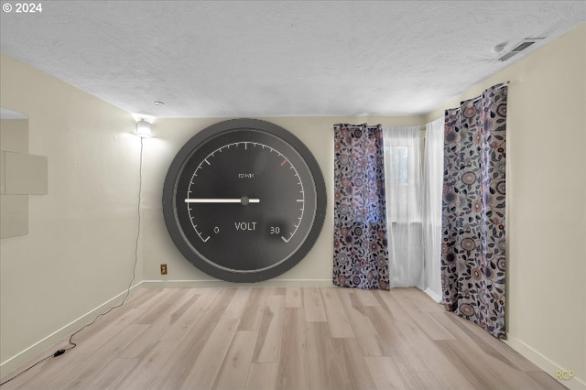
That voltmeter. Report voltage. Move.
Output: 5 V
